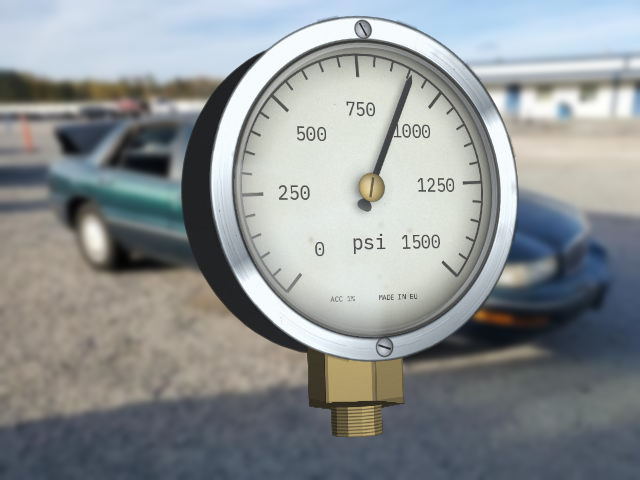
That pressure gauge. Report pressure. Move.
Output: 900 psi
